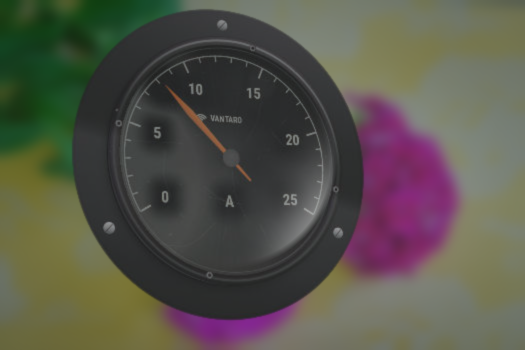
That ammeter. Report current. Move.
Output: 8 A
